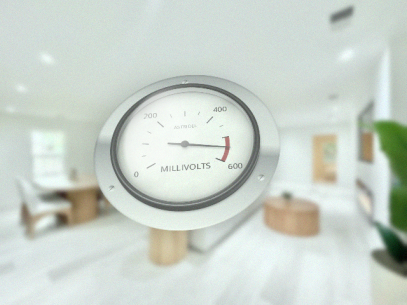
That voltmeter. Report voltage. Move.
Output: 550 mV
